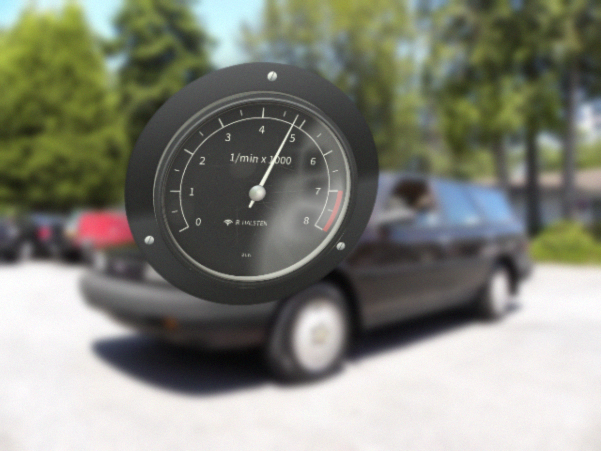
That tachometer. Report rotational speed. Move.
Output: 4750 rpm
